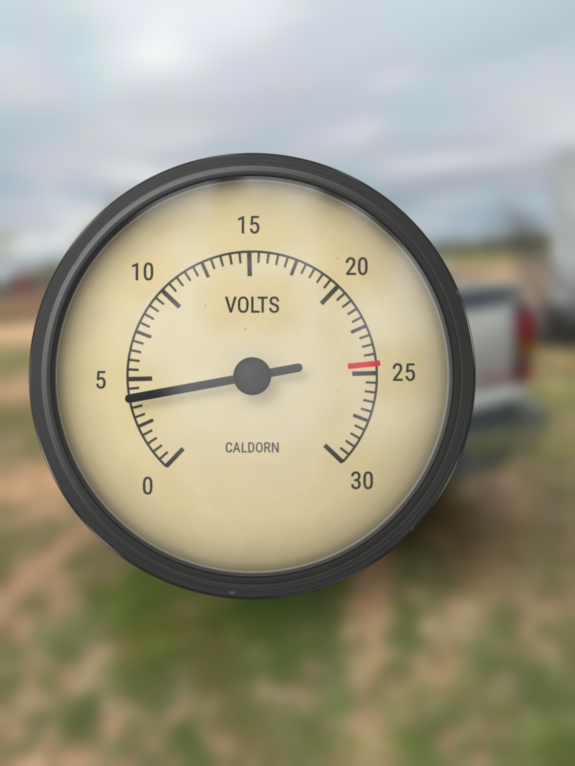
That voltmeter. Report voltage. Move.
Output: 4 V
